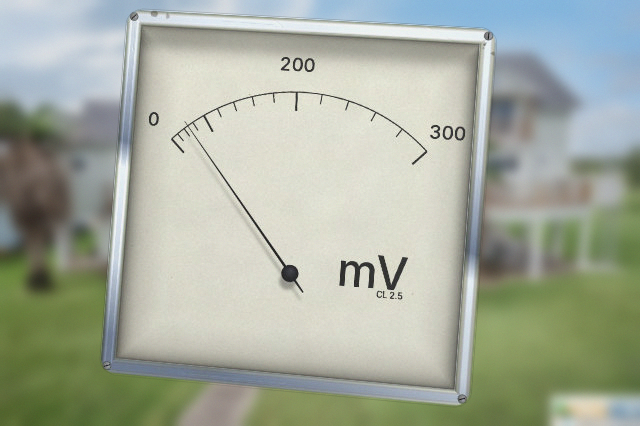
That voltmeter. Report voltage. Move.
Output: 70 mV
